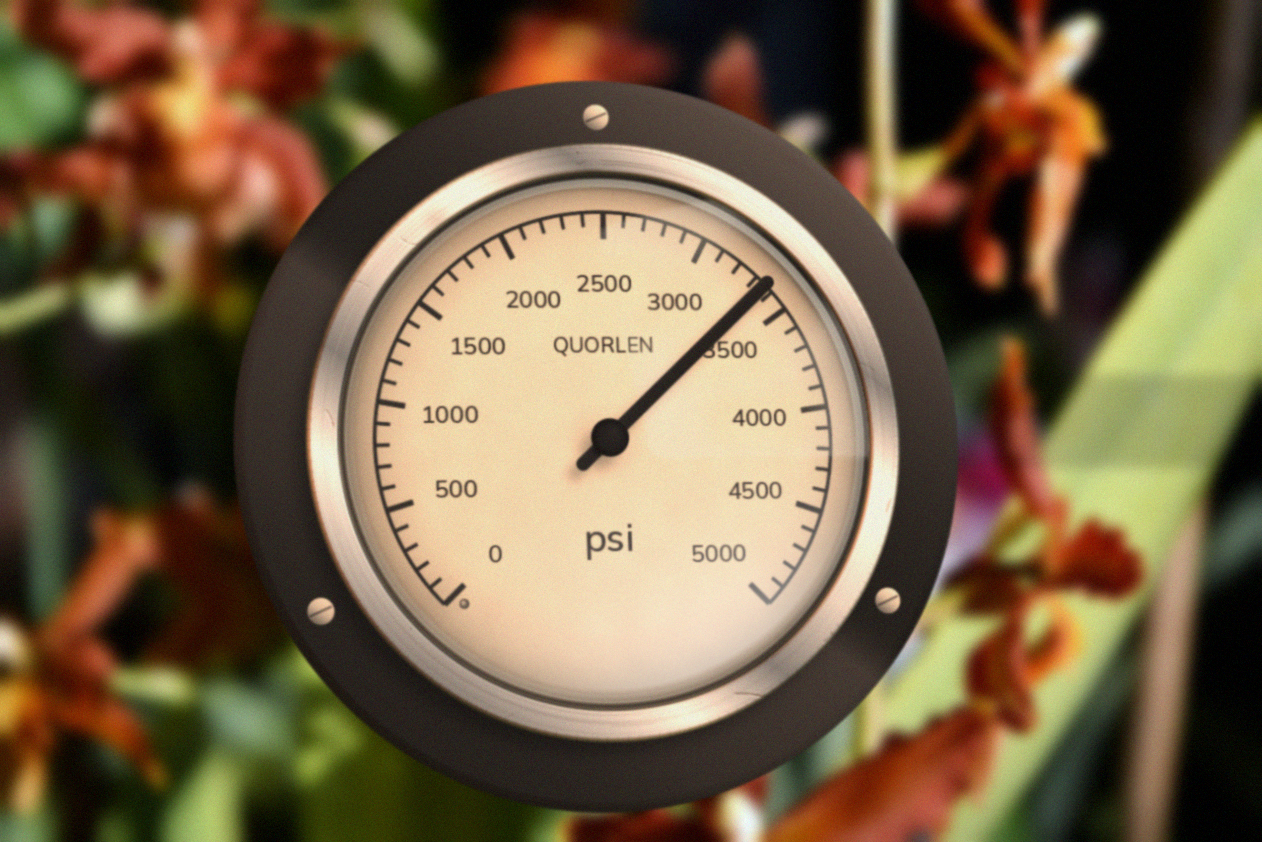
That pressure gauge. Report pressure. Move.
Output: 3350 psi
